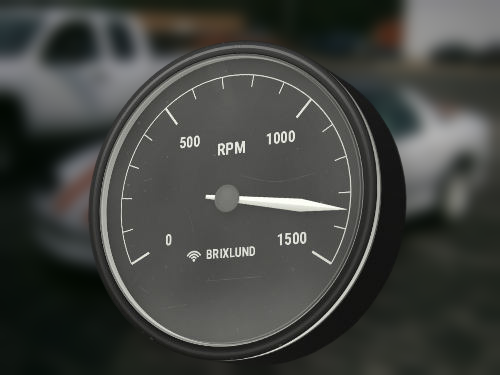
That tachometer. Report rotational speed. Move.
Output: 1350 rpm
